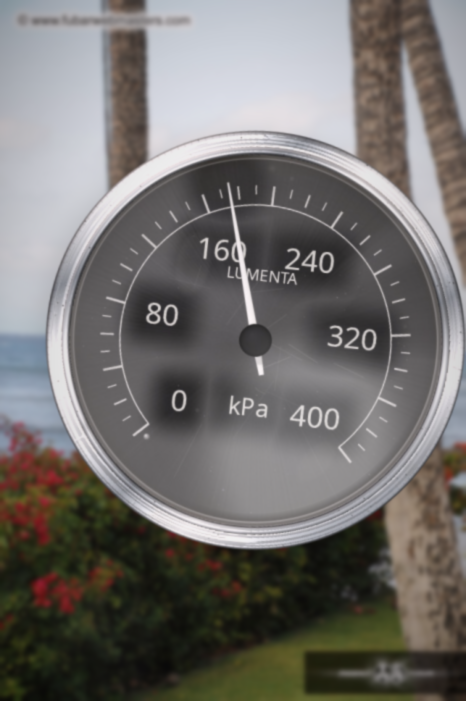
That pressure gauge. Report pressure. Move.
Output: 175 kPa
